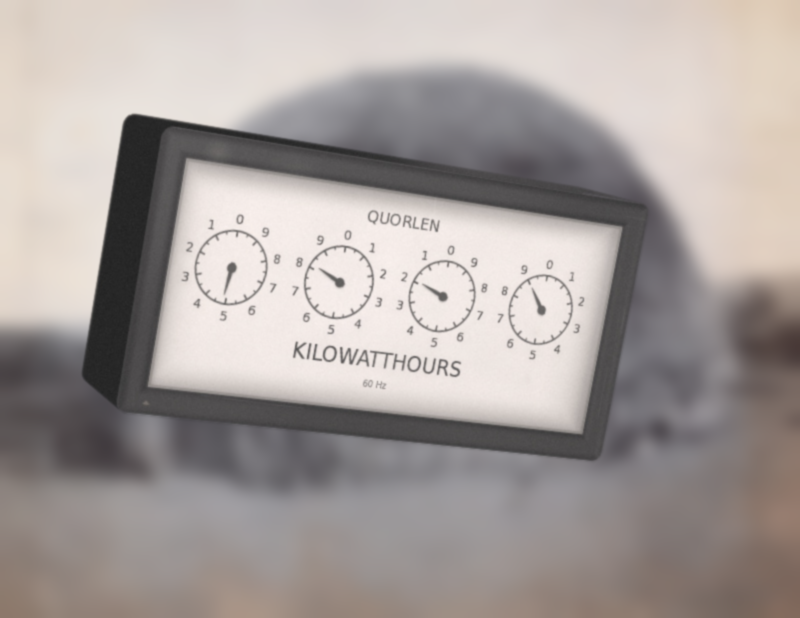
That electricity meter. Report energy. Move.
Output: 4819 kWh
